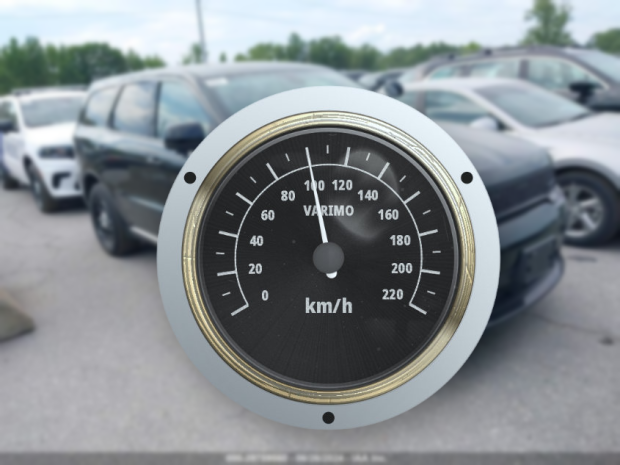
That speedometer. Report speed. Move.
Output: 100 km/h
